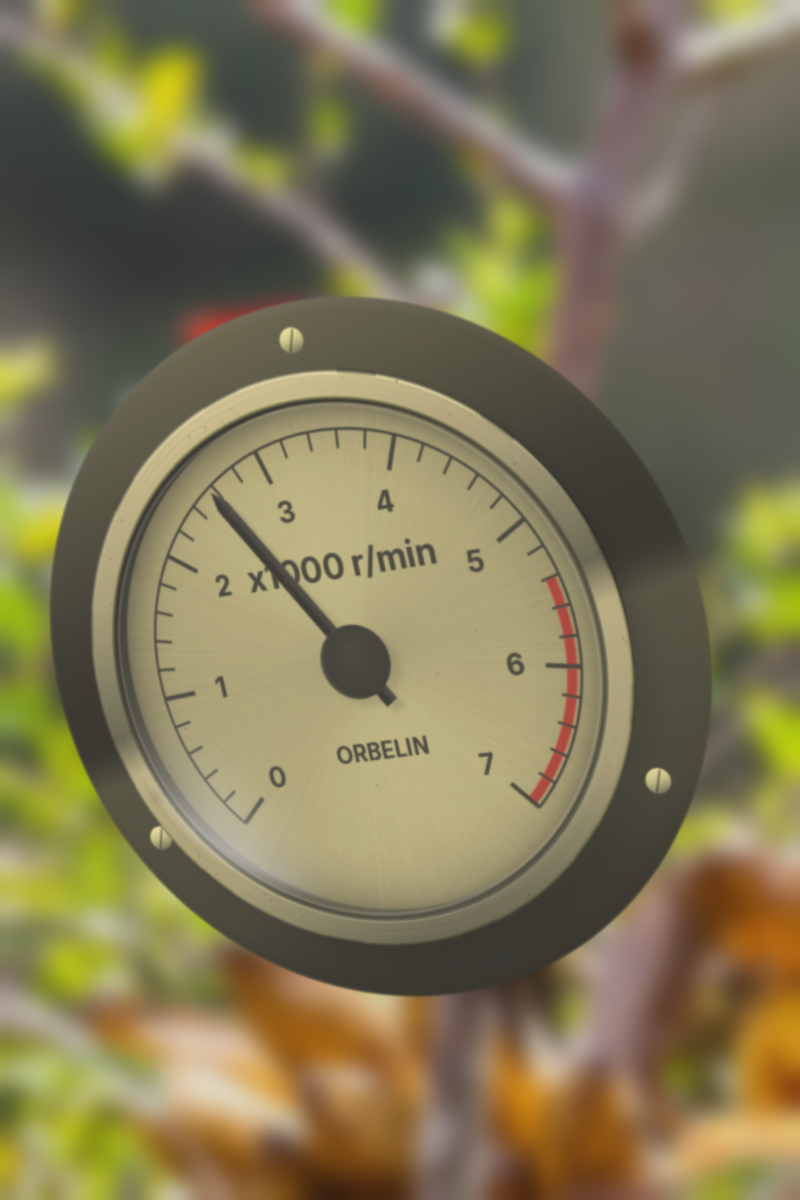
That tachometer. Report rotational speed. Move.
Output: 2600 rpm
